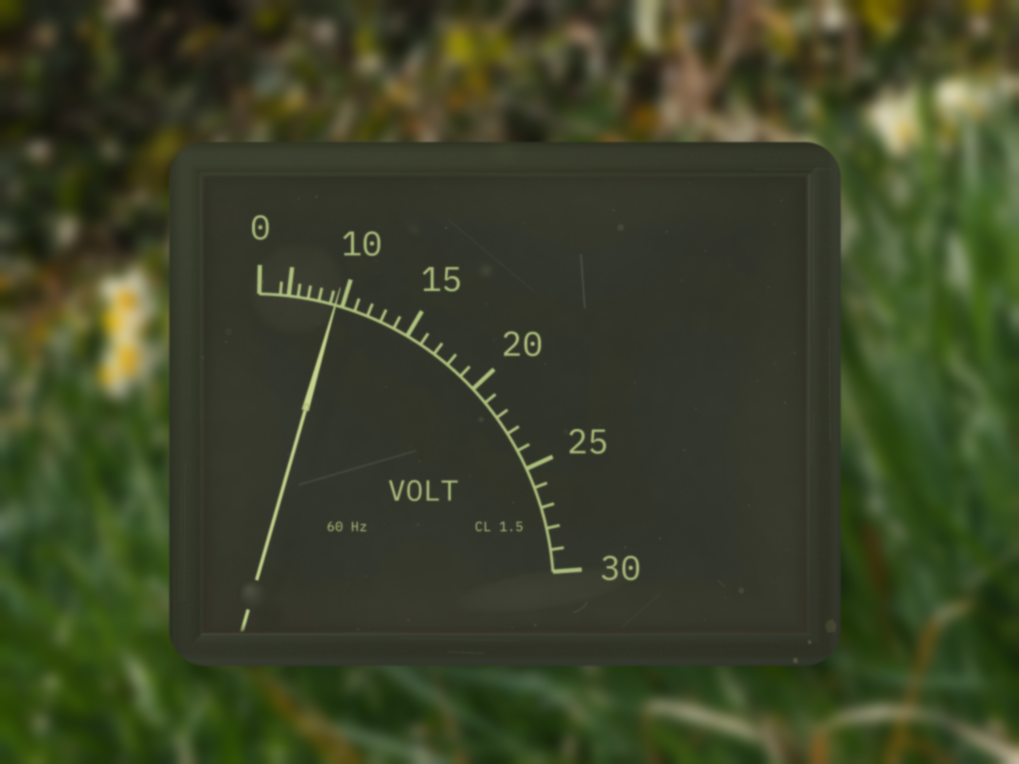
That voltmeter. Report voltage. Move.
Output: 9.5 V
